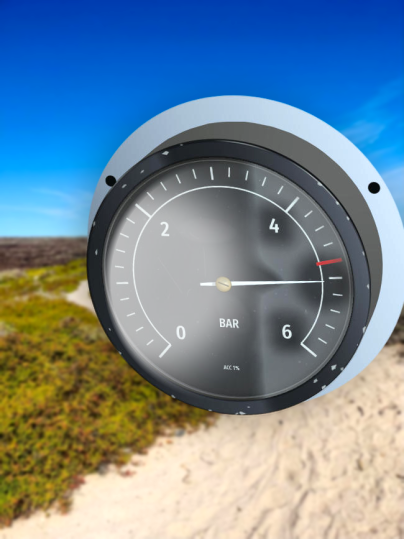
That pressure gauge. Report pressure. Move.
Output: 5 bar
